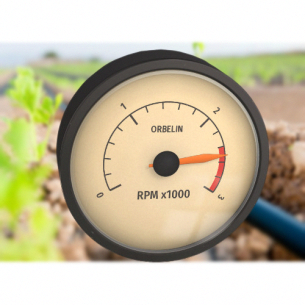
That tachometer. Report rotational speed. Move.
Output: 2500 rpm
